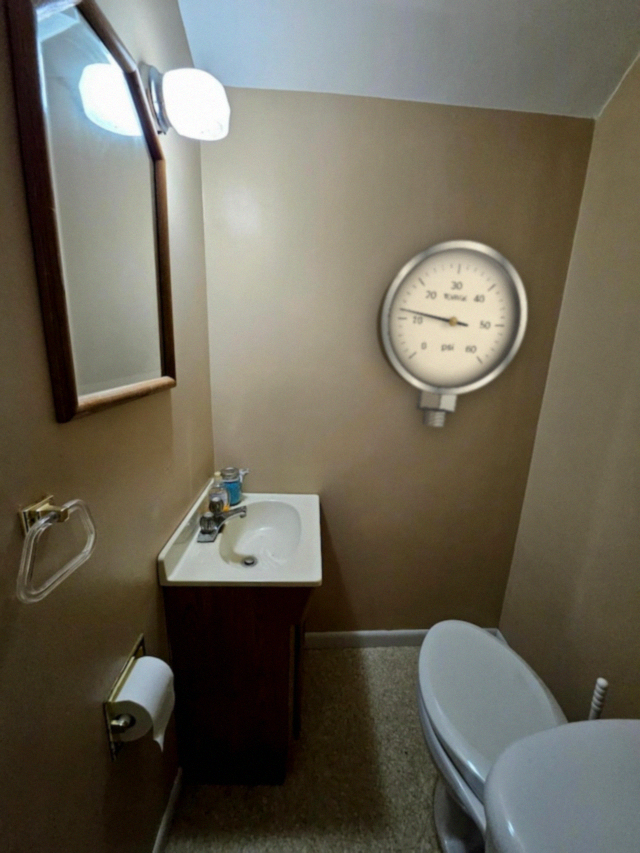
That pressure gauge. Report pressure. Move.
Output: 12 psi
